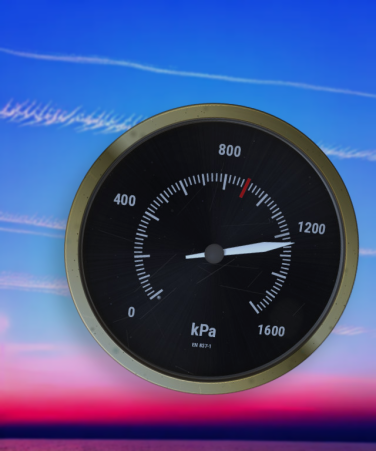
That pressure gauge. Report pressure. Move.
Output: 1240 kPa
